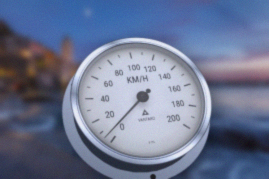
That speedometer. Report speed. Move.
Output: 5 km/h
